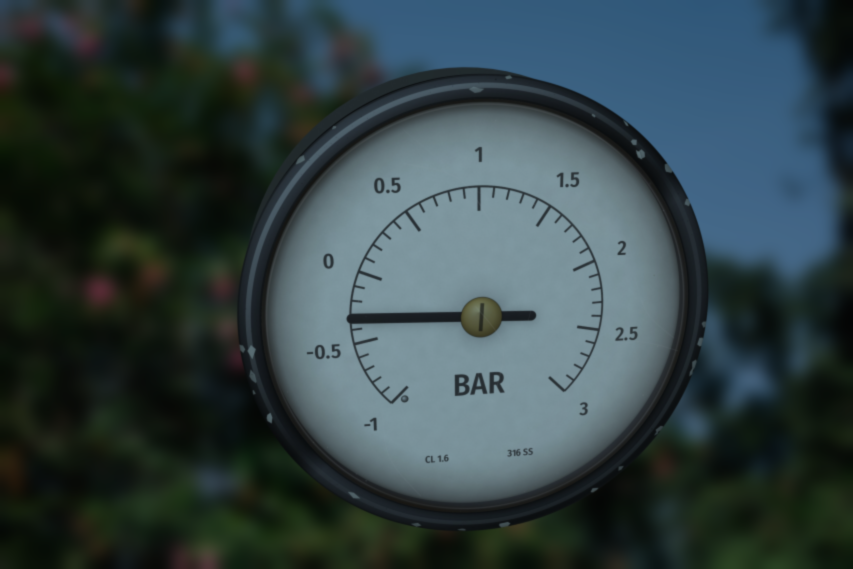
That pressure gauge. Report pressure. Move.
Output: -0.3 bar
